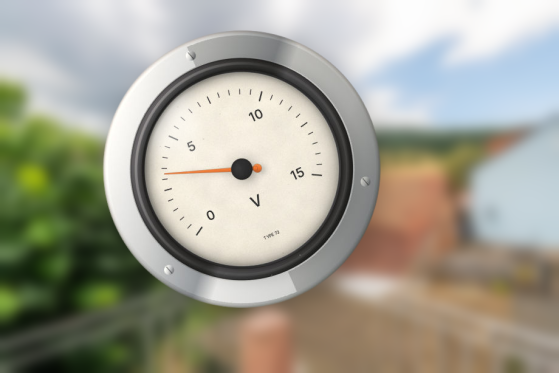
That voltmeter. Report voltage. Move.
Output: 3.25 V
